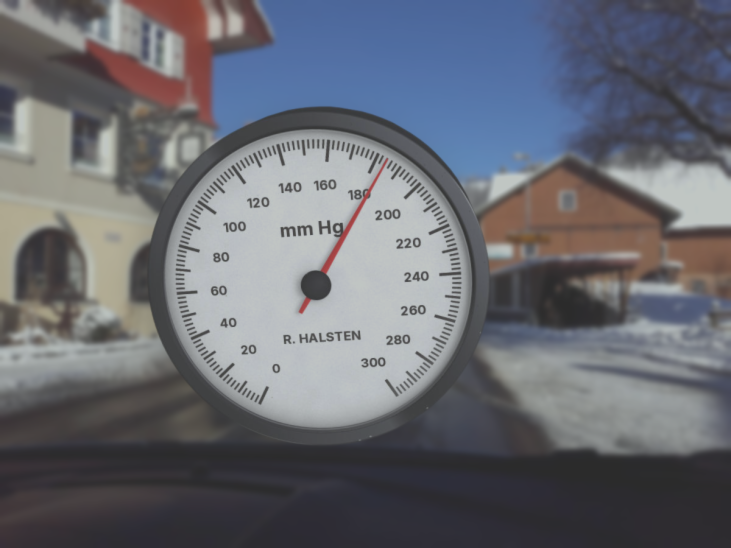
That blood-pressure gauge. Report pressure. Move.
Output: 184 mmHg
